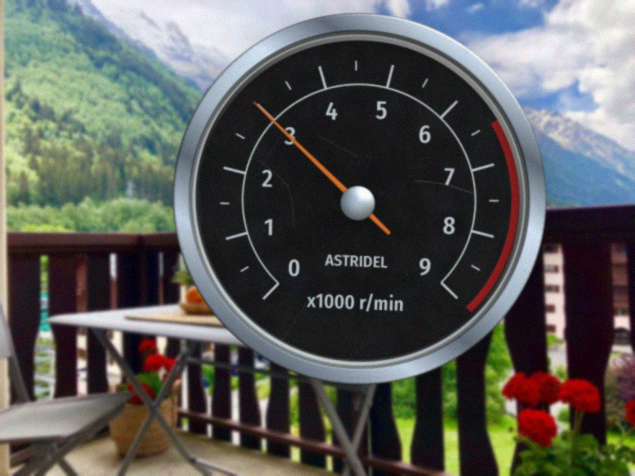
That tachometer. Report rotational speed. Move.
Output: 3000 rpm
